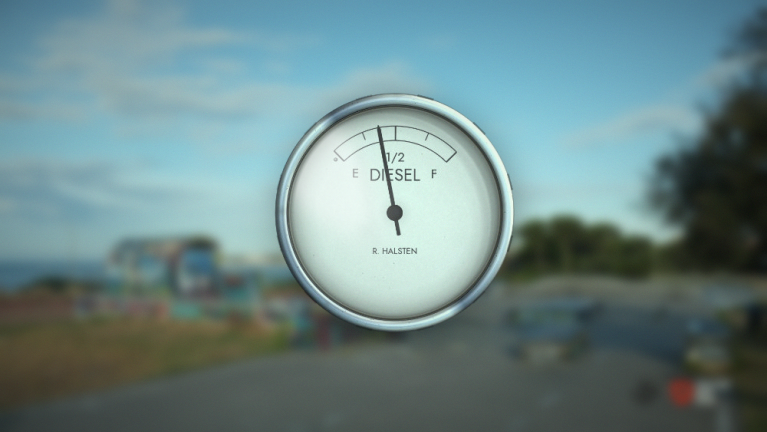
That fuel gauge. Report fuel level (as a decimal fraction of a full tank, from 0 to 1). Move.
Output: 0.375
